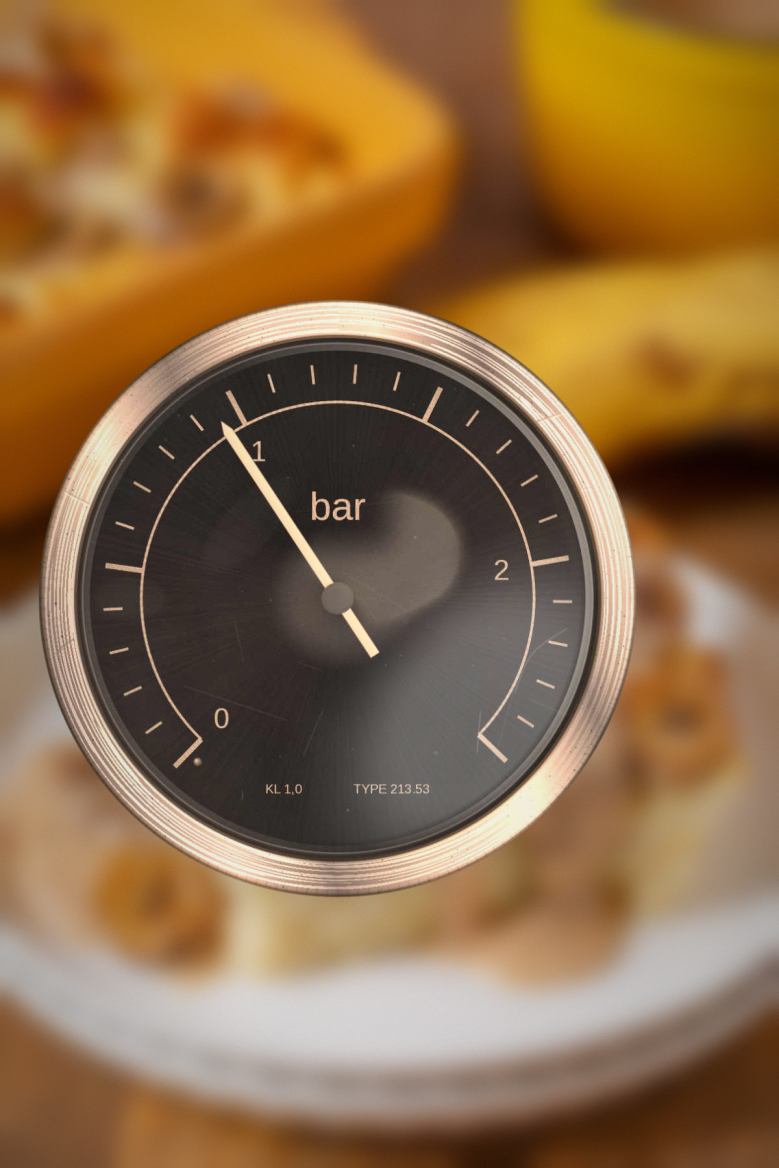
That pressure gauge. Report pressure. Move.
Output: 0.95 bar
